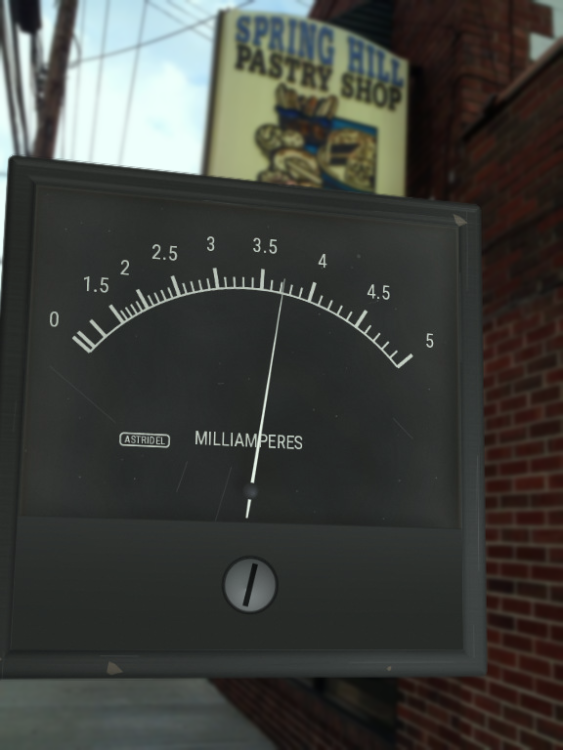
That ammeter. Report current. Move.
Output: 3.7 mA
